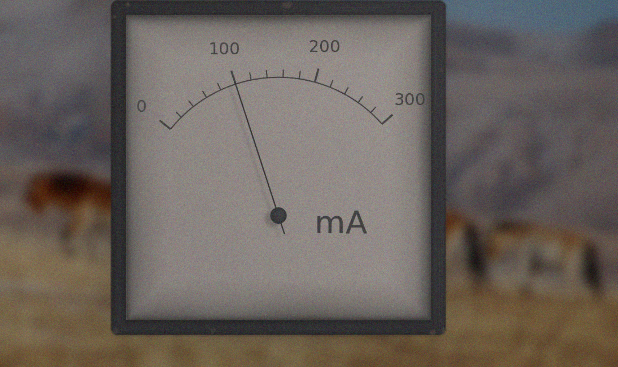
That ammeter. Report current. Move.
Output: 100 mA
